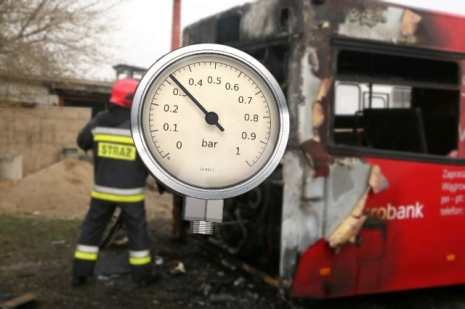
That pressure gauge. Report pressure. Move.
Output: 0.32 bar
